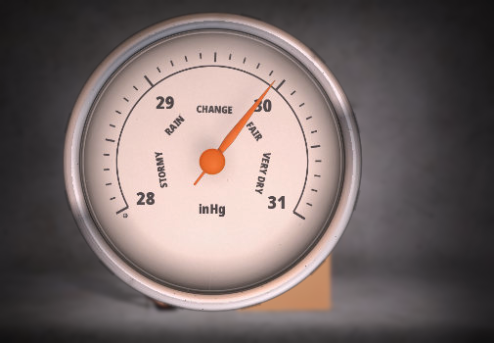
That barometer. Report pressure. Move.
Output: 29.95 inHg
